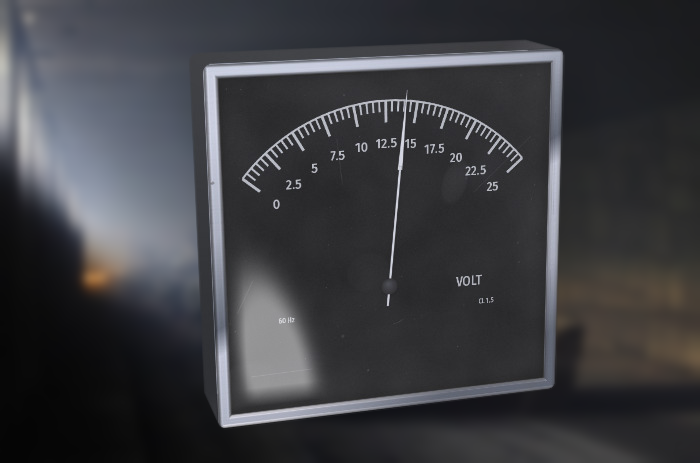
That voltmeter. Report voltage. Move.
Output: 14 V
